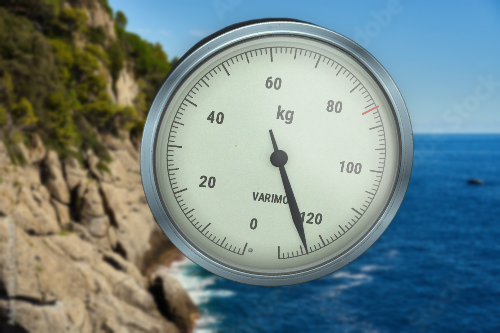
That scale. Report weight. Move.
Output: 124 kg
